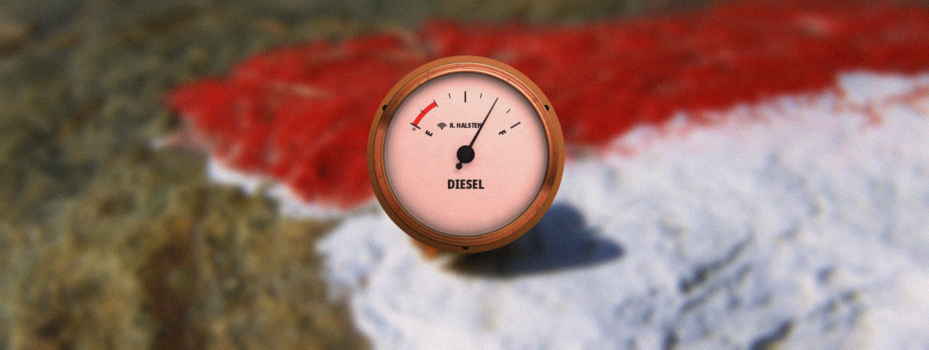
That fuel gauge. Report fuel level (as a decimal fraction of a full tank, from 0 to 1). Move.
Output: 0.75
